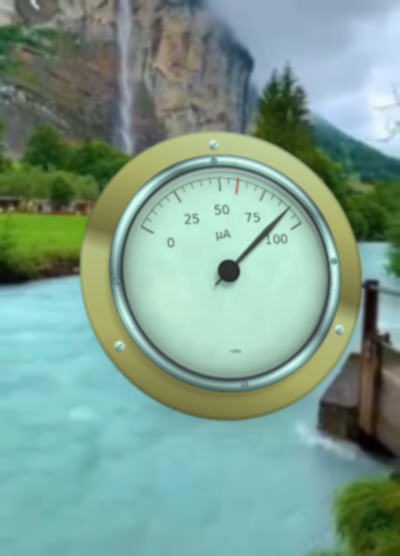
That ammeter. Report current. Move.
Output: 90 µA
